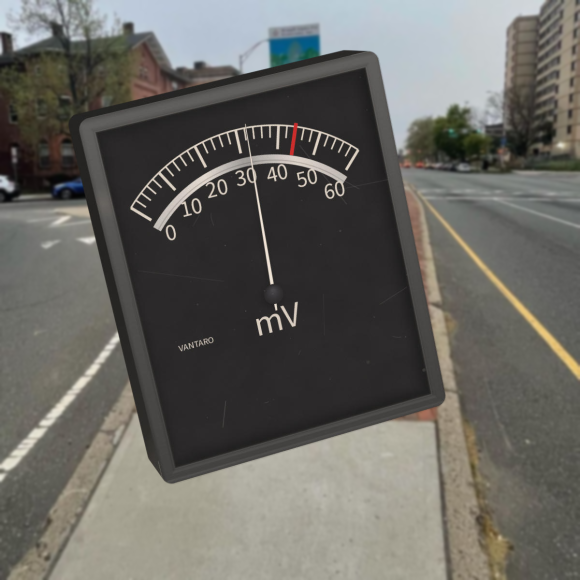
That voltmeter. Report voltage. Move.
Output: 32 mV
